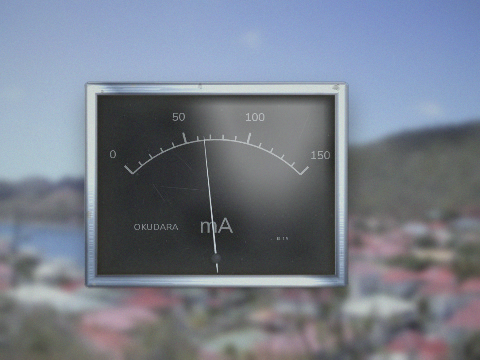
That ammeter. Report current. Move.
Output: 65 mA
